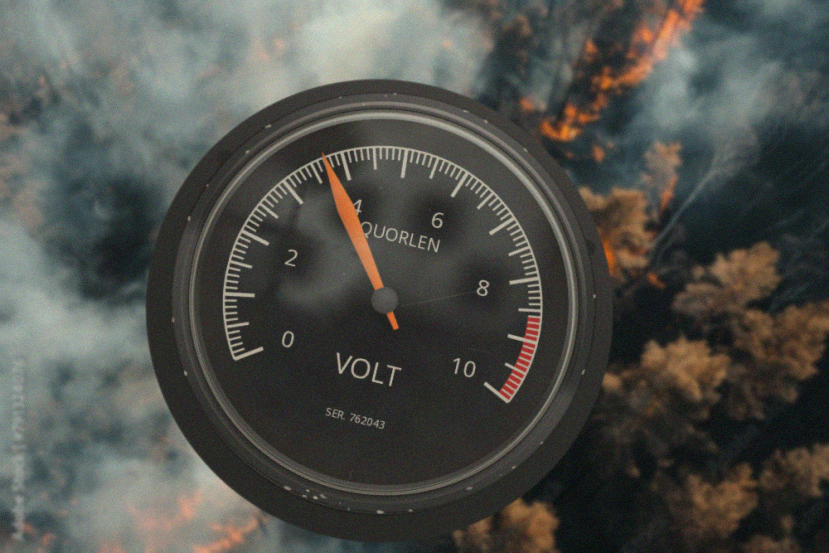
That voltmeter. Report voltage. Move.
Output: 3.7 V
